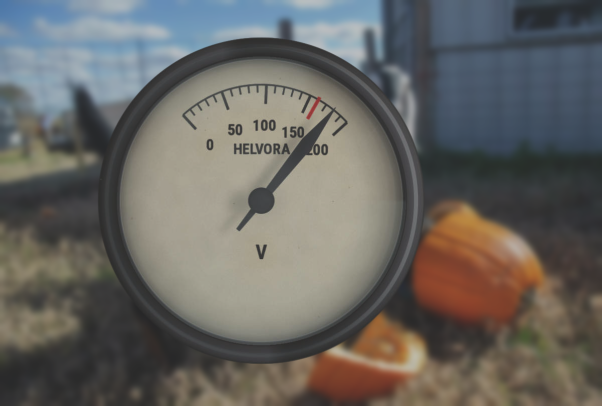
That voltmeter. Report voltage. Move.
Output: 180 V
